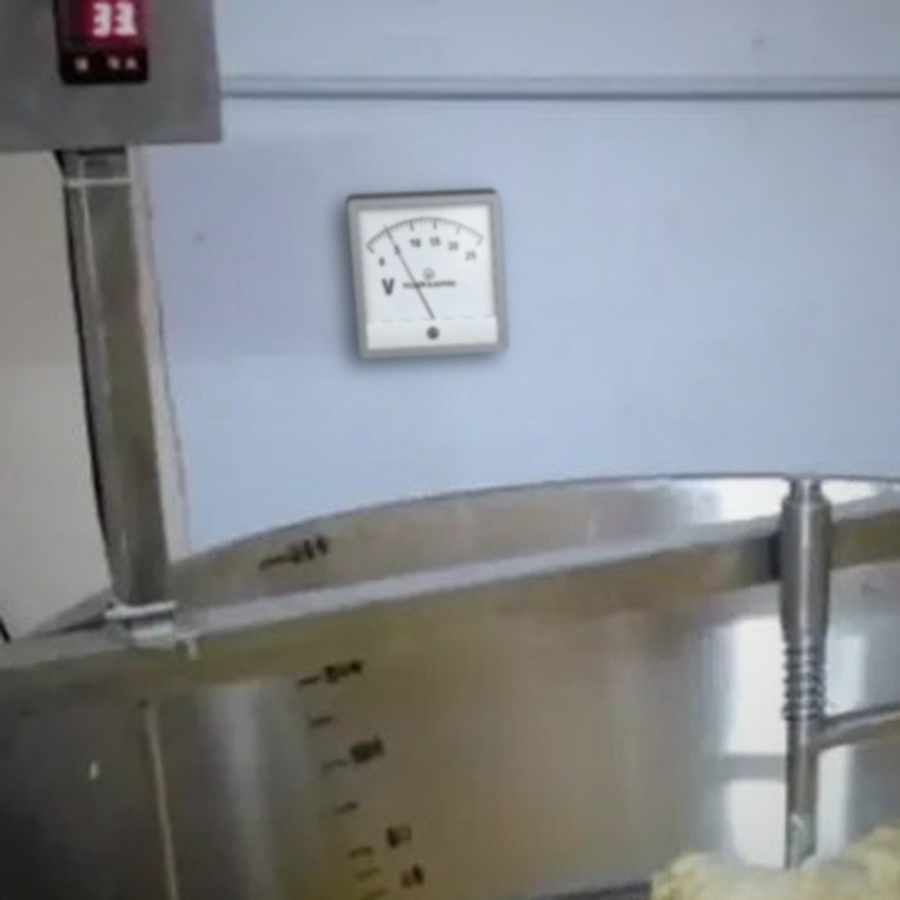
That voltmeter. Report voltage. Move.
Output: 5 V
